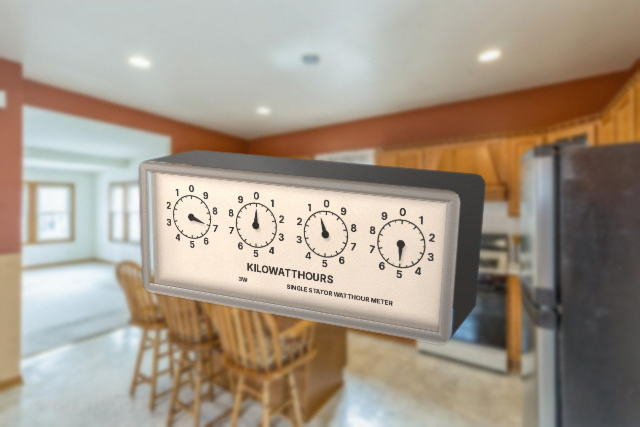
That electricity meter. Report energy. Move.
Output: 7005 kWh
